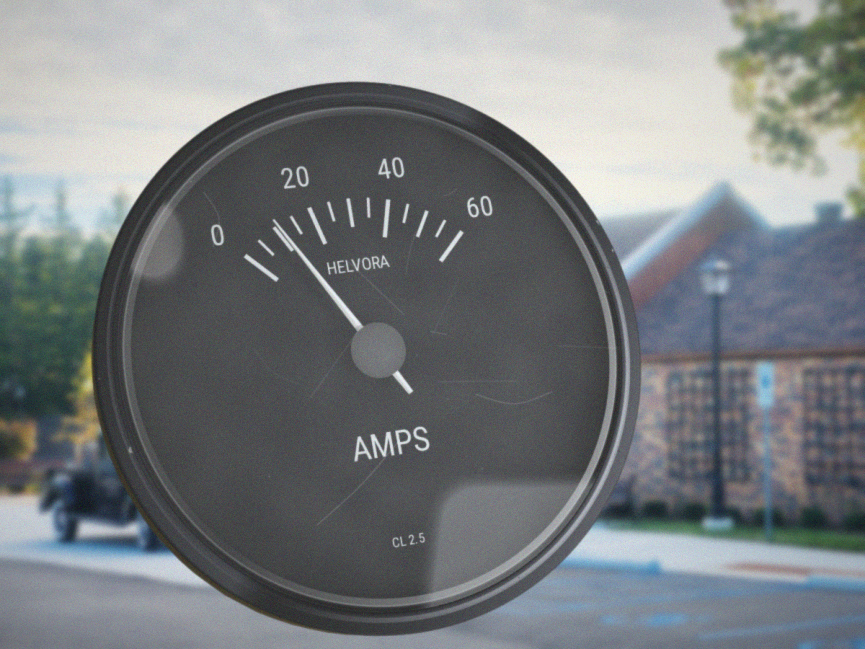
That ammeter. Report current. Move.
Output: 10 A
